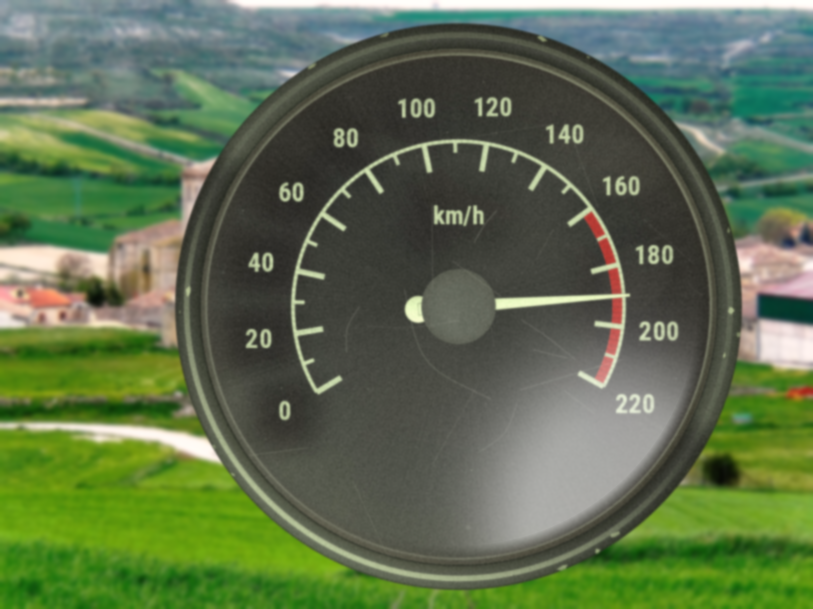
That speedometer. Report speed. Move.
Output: 190 km/h
